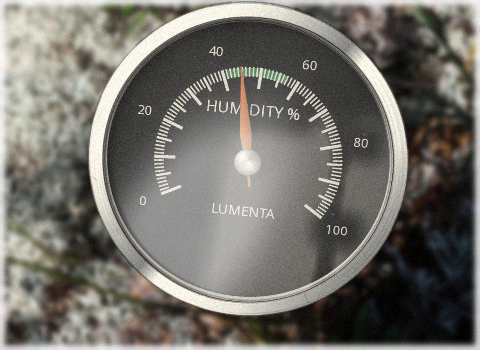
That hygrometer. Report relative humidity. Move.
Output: 45 %
